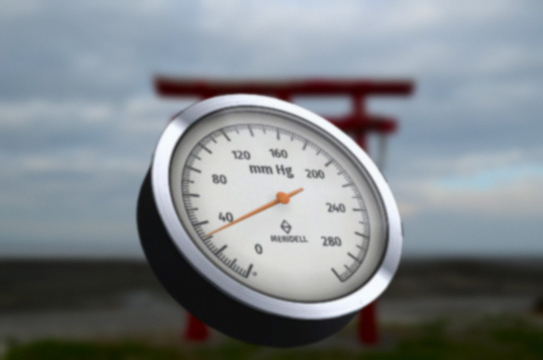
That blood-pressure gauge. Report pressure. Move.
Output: 30 mmHg
